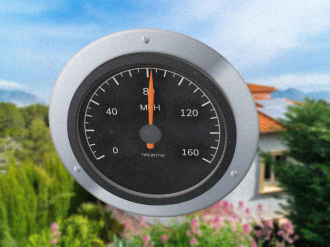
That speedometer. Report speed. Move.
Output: 82.5 mph
